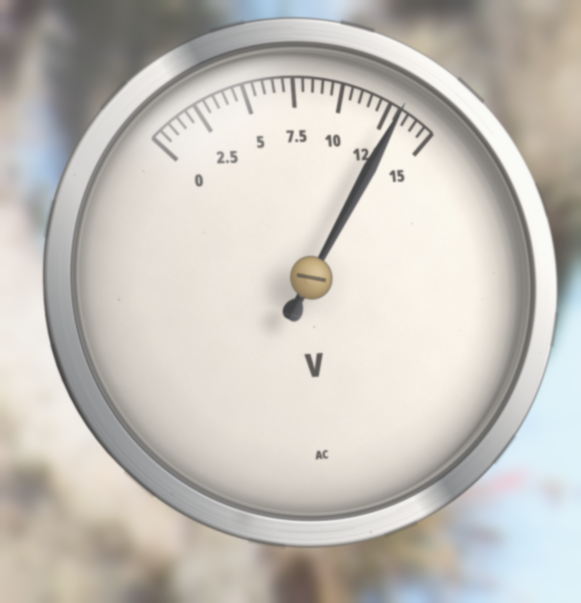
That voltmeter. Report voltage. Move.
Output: 13 V
